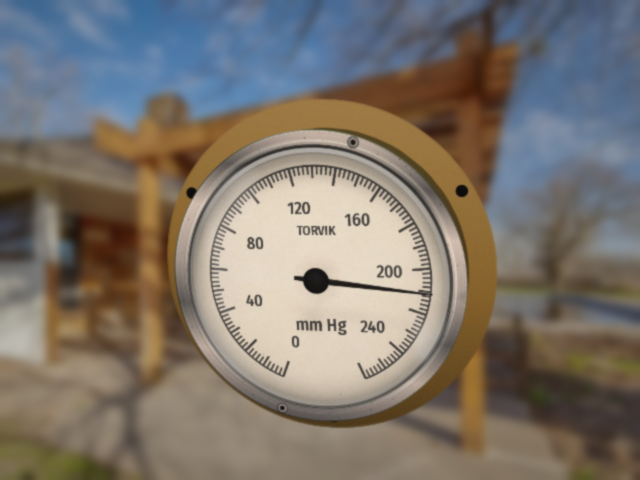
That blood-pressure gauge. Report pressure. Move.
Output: 210 mmHg
